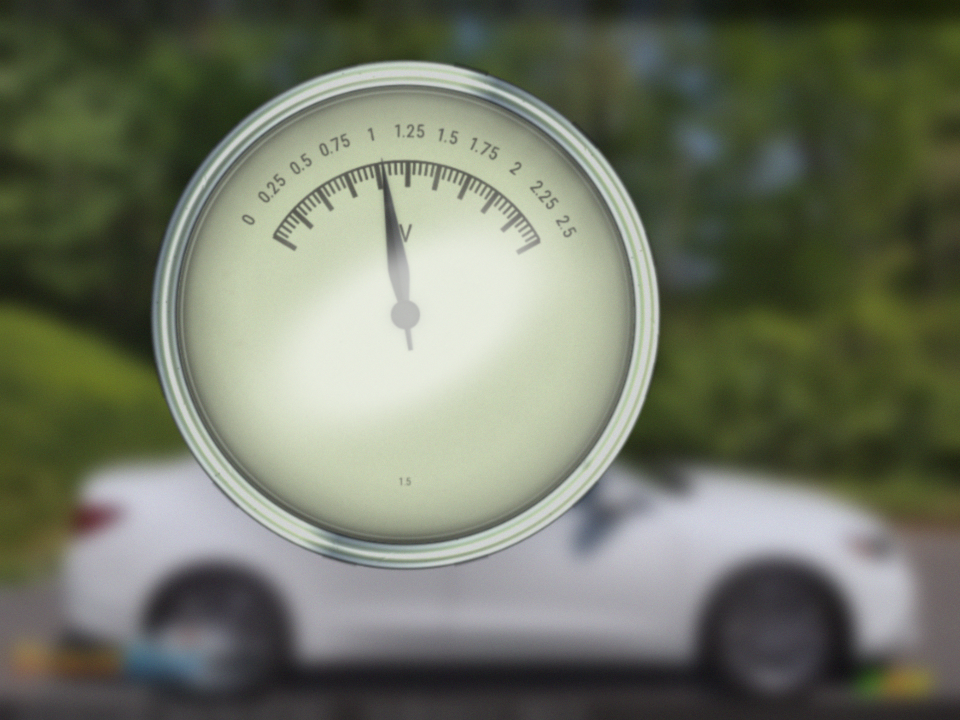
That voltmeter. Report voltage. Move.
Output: 1.05 V
